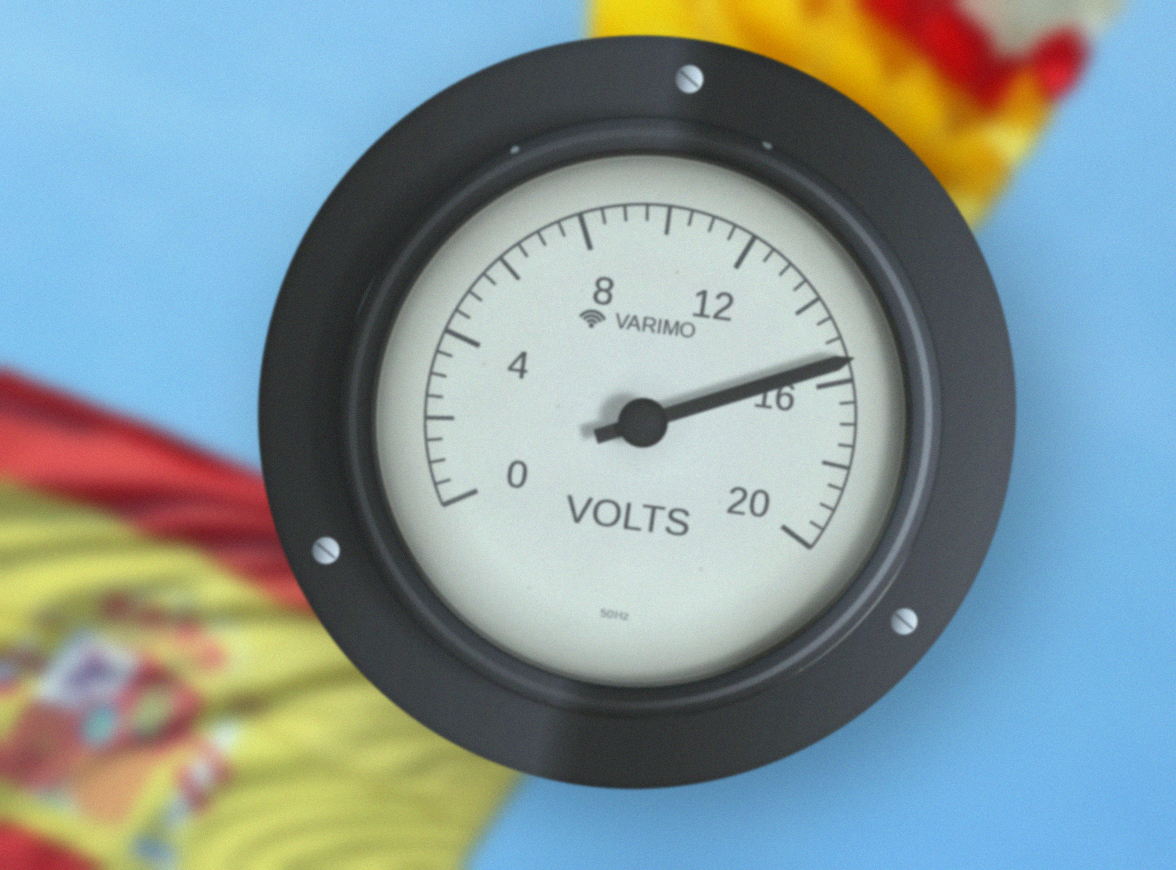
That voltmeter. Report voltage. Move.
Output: 15.5 V
